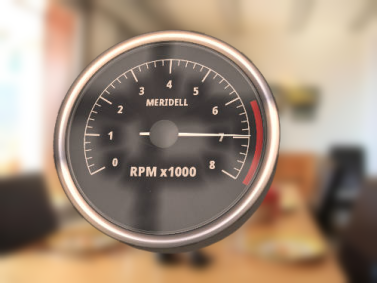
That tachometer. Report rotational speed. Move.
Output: 7000 rpm
